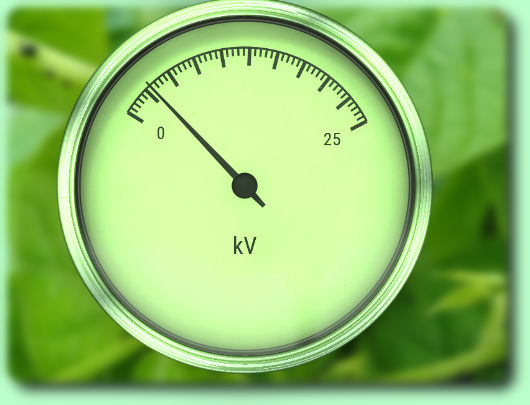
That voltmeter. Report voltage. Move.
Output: 3 kV
